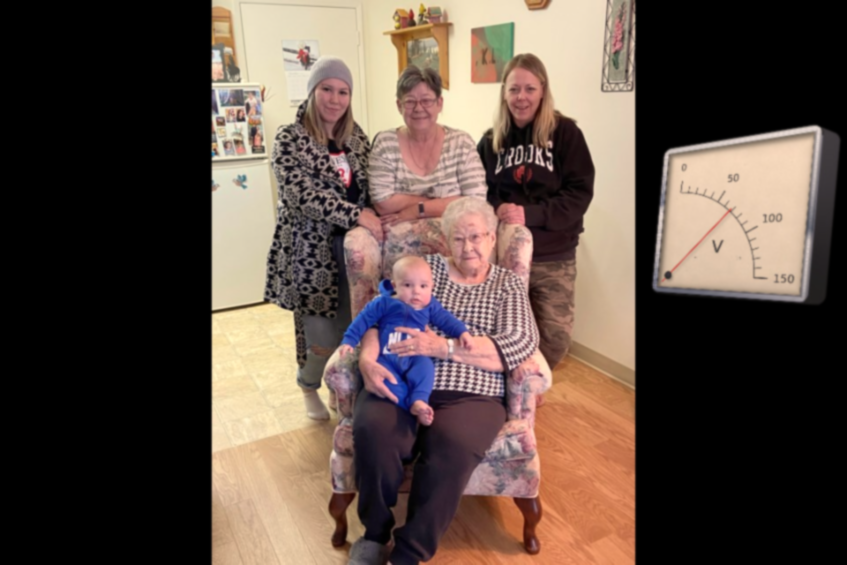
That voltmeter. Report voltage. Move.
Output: 70 V
